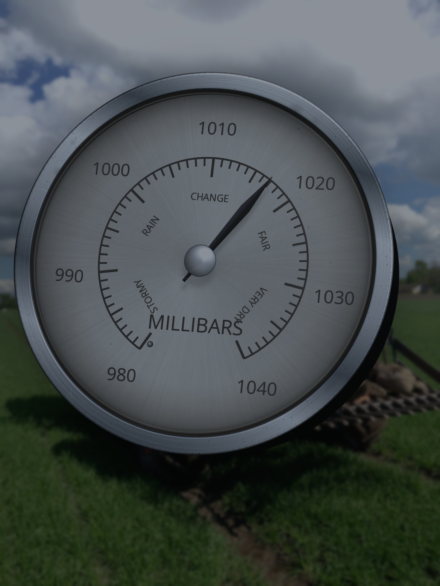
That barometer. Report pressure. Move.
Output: 1017 mbar
